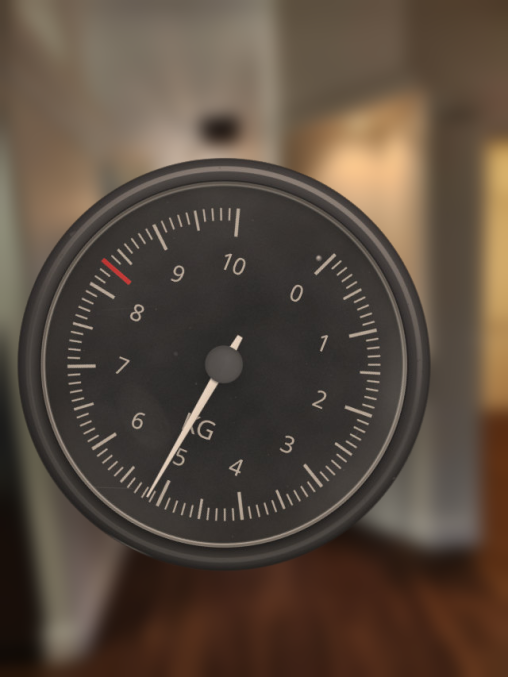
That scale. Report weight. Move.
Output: 5.15 kg
